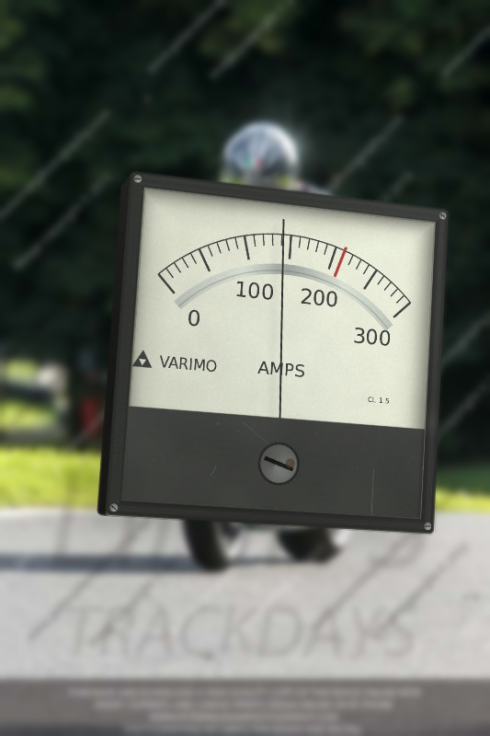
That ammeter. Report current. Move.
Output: 140 A
